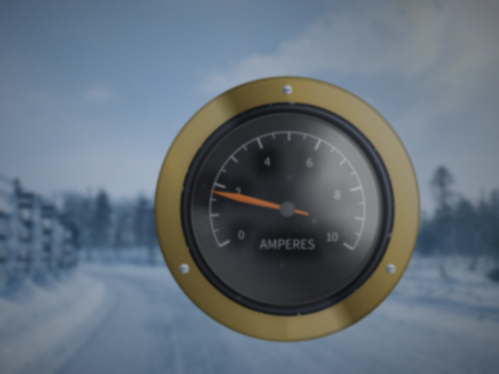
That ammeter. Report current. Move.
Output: 1.75 A
